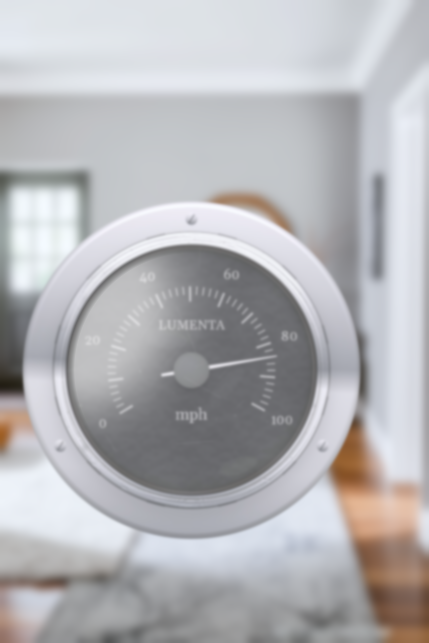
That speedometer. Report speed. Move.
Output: 84 mph
